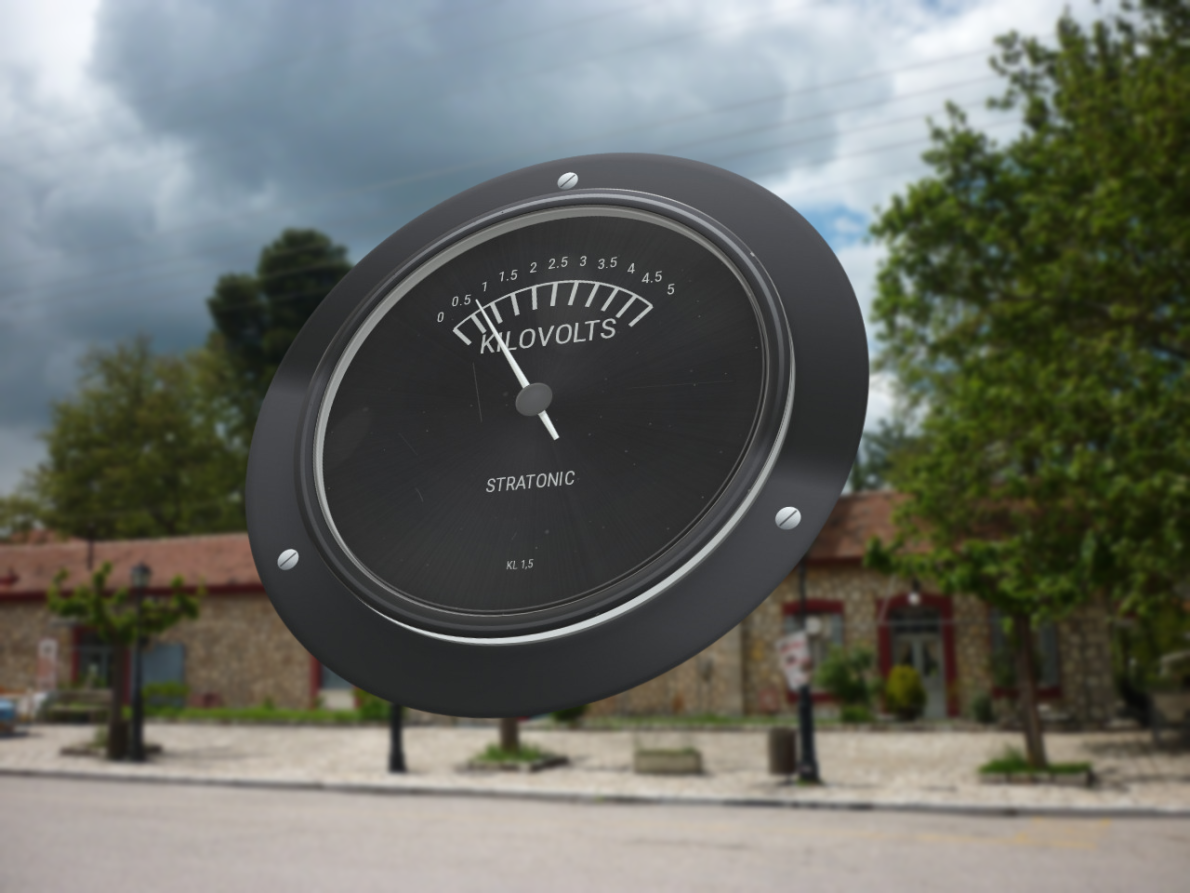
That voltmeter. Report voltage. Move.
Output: 0.75 kV
